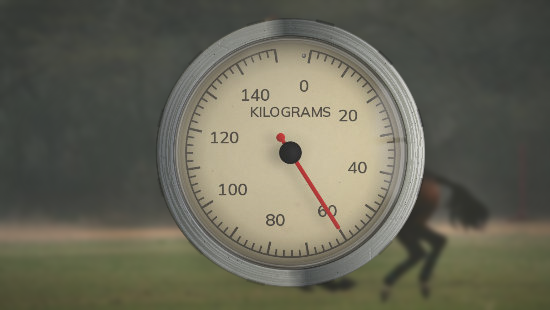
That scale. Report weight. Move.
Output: 60 kg
